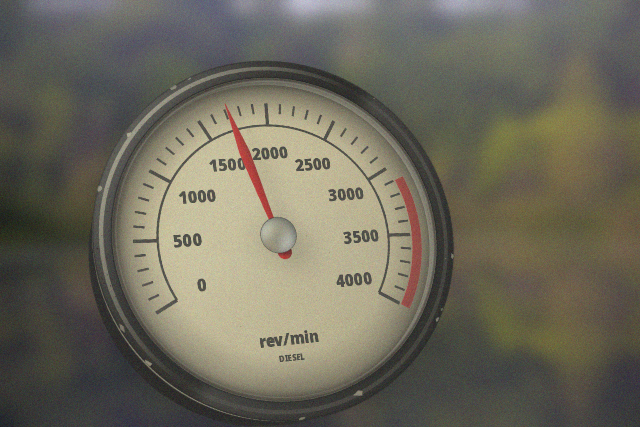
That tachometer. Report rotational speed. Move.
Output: 1700 rpm
